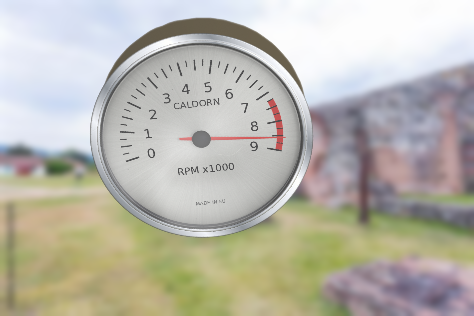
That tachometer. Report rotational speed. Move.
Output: 8500 rpm
